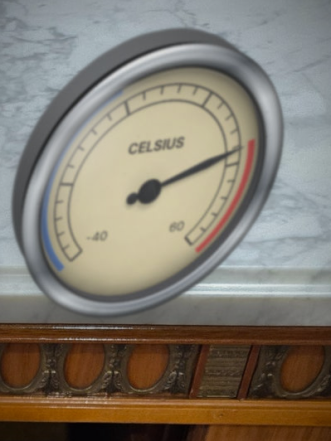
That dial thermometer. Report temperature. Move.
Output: 36 °C
